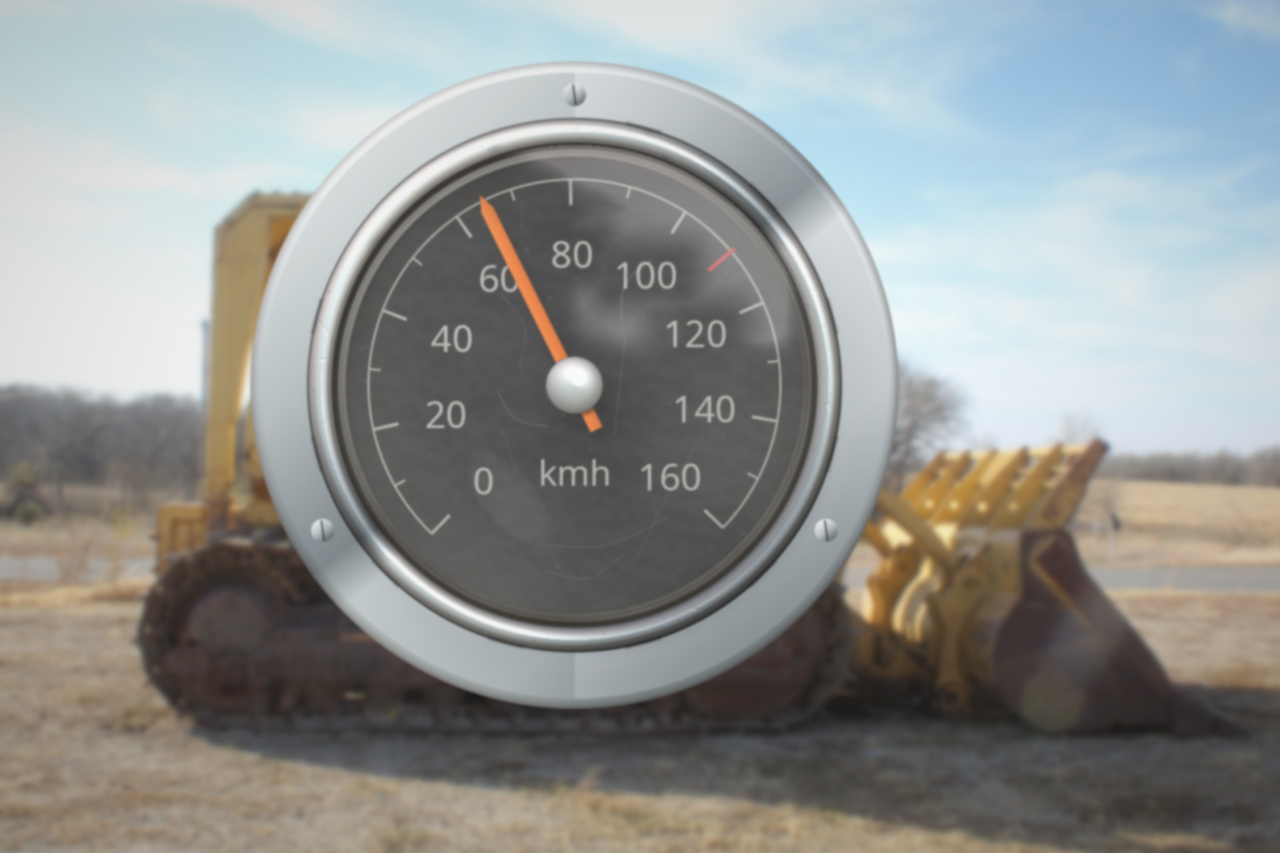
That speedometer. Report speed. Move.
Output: 65 km/h
